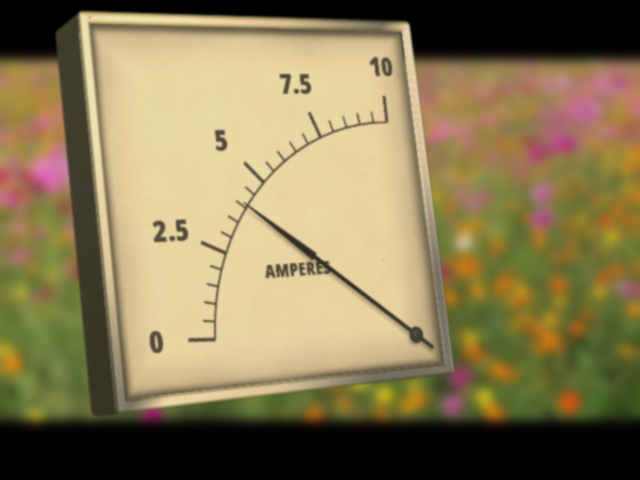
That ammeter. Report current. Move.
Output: 4 A
